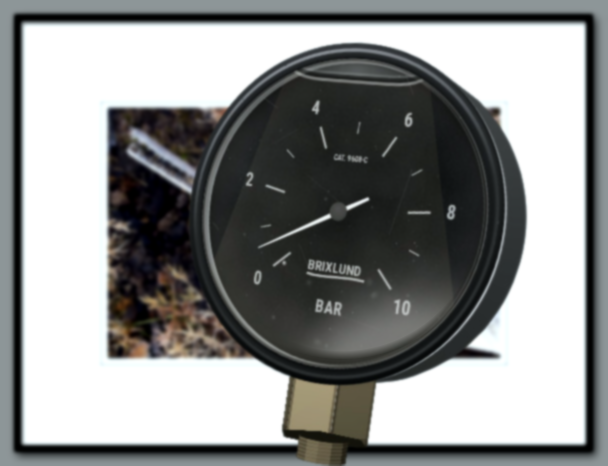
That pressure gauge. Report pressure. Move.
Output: 0.5 bar
